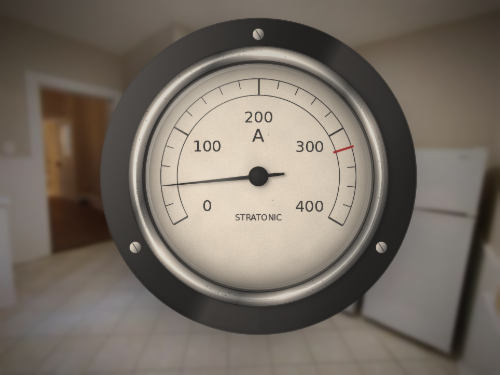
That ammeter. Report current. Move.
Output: 40 A
